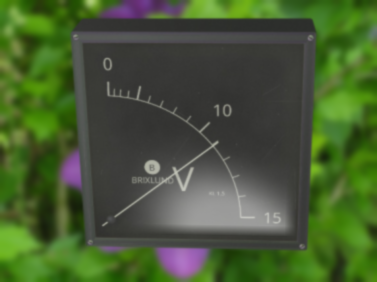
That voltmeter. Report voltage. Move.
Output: 11 V
